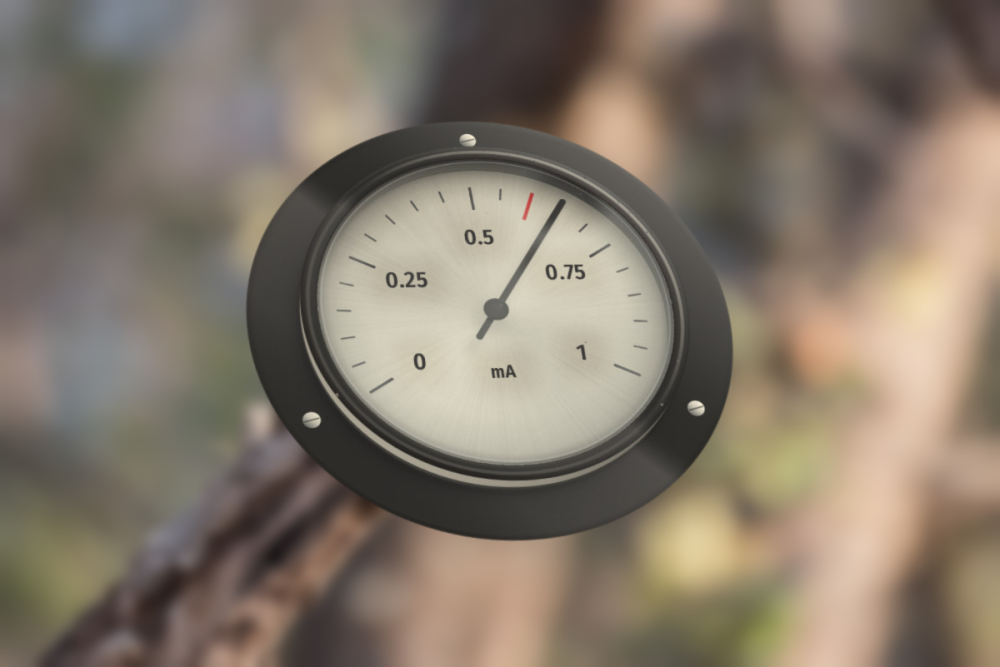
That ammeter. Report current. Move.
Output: 0.65 mA
